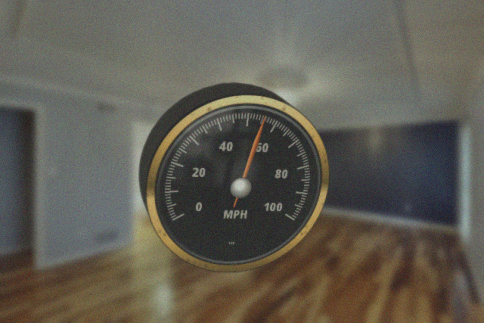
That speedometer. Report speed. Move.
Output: 55 mph
